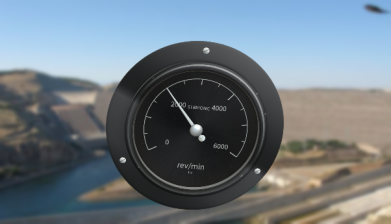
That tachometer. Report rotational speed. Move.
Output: 2000 rpm
